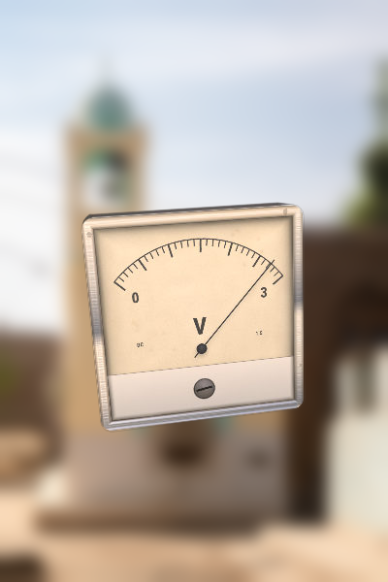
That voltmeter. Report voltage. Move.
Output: 2.7 V
